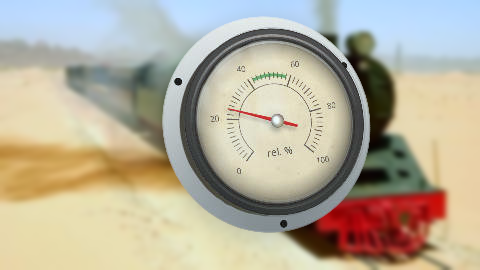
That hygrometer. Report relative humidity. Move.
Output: 24 %
